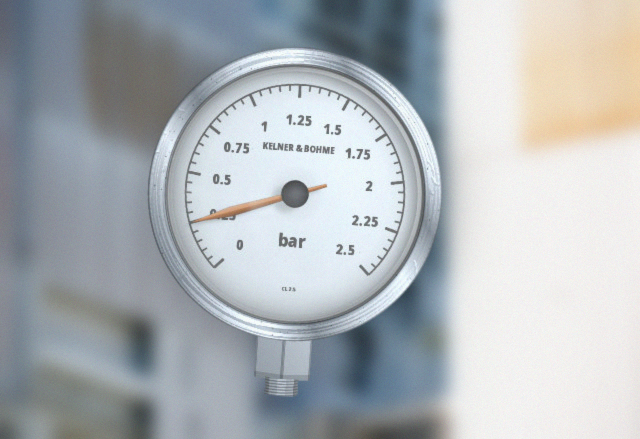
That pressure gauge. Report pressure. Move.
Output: 0.25 bar
